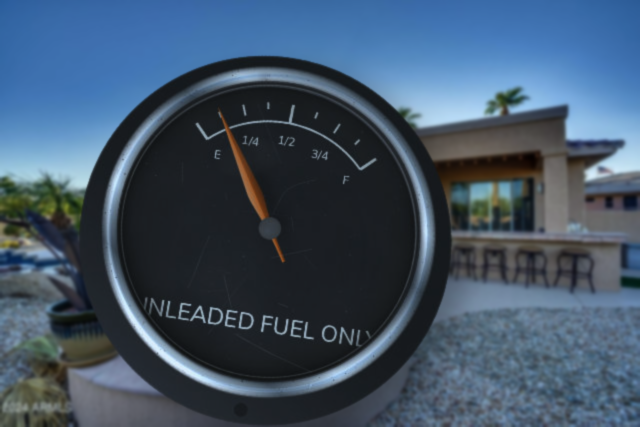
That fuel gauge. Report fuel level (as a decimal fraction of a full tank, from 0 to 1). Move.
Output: 0.125
